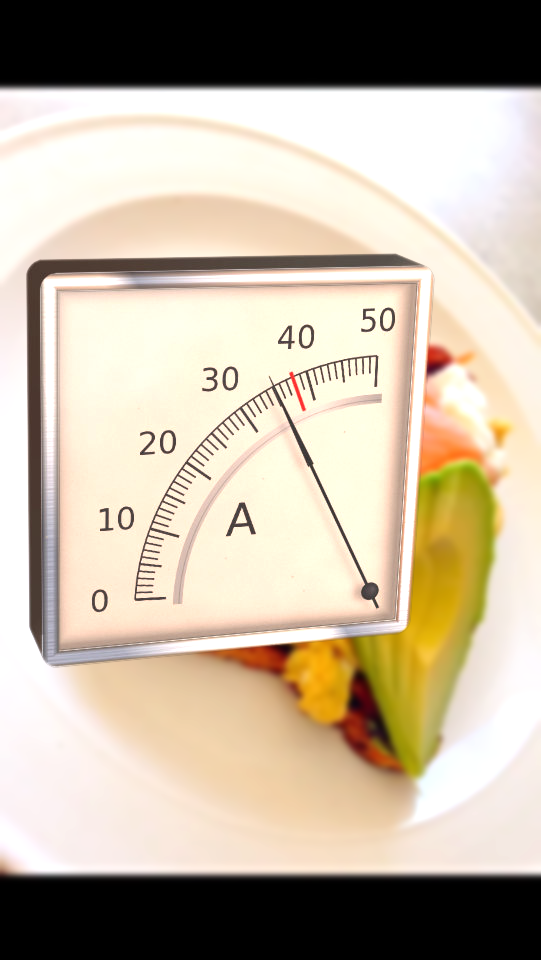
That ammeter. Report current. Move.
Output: 35 A
